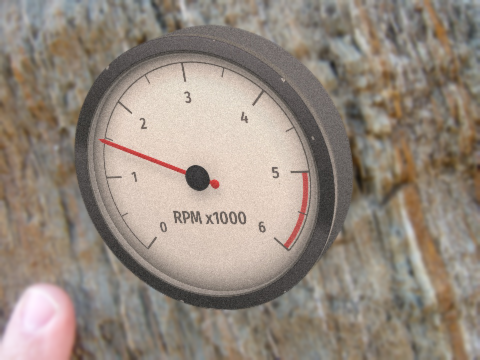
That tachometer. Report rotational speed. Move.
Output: 1500 rpm
